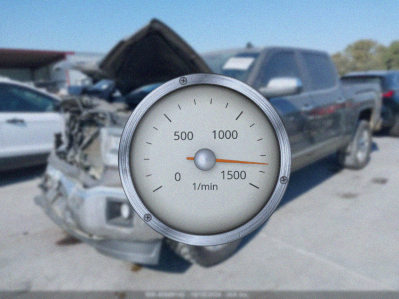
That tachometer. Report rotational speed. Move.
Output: 1350 rpm
